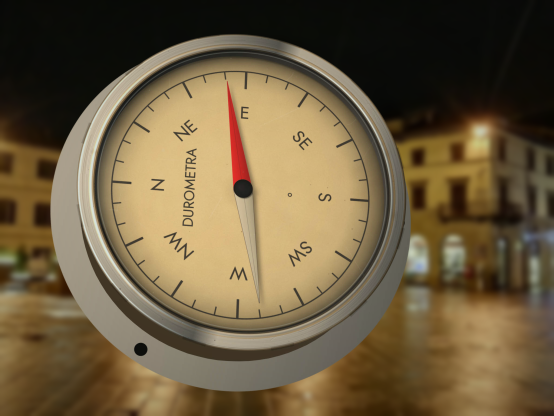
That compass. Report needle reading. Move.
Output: 80 °
